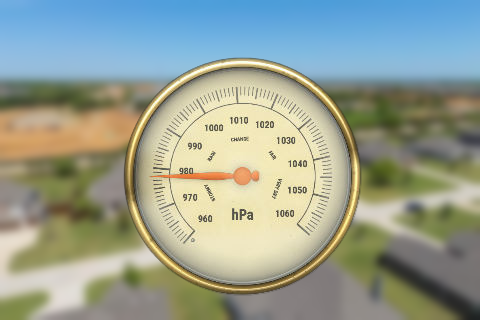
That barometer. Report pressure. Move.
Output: 978 hPa
